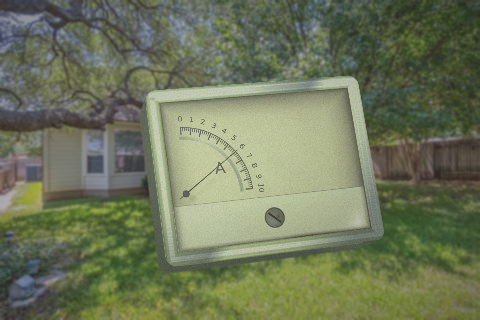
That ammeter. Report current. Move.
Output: 6 A
